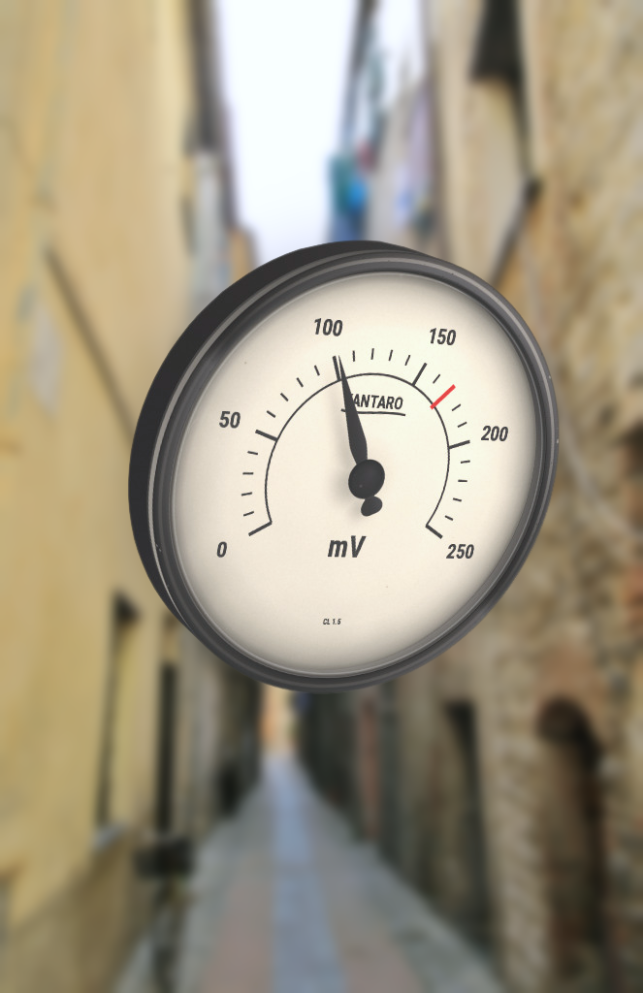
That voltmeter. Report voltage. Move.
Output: 100 mV
